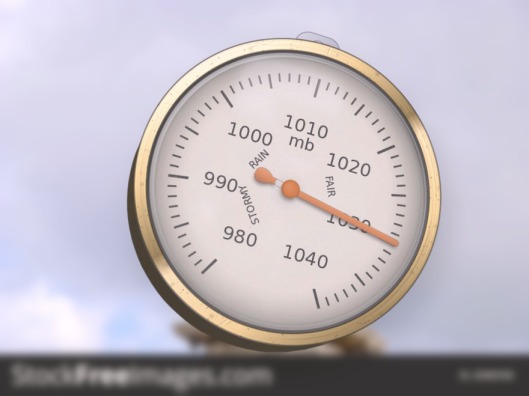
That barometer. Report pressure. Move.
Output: 1030 mbar
